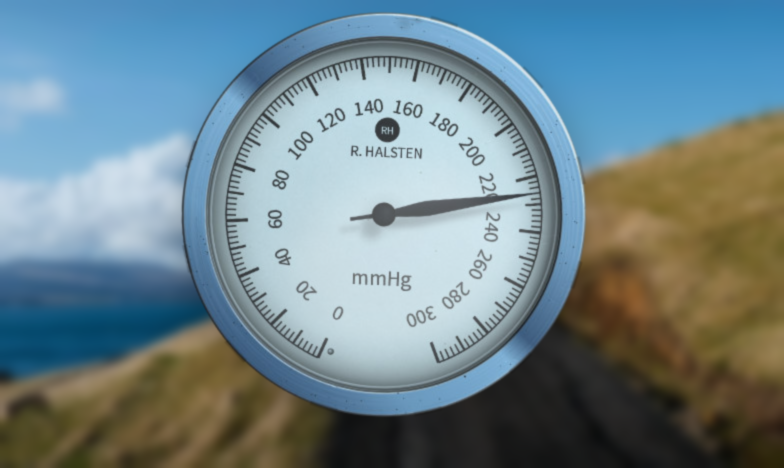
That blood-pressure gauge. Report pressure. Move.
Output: 226 mmHg
